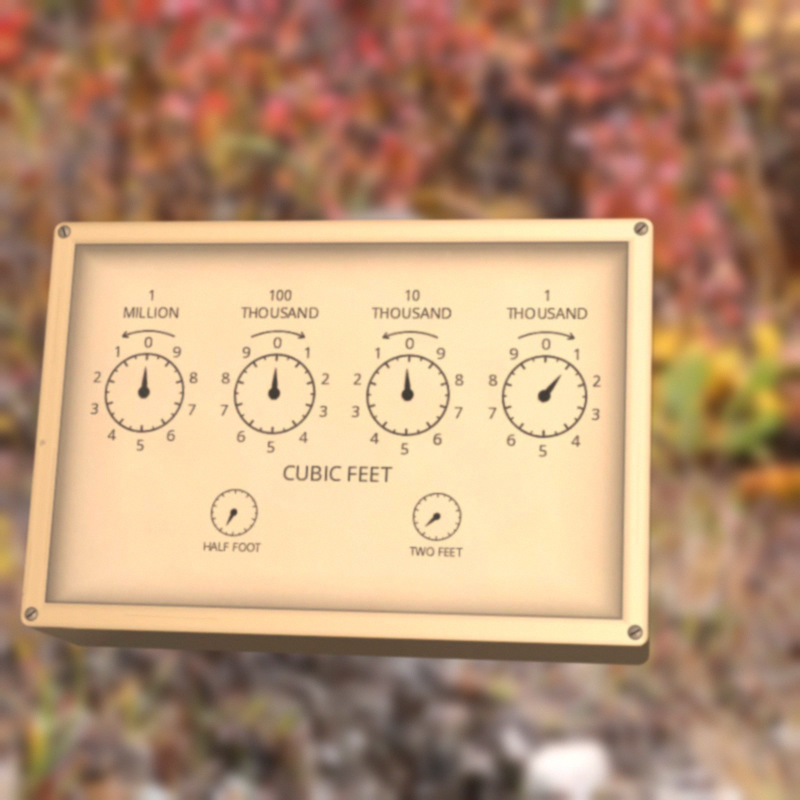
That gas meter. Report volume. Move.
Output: 100 ft³
